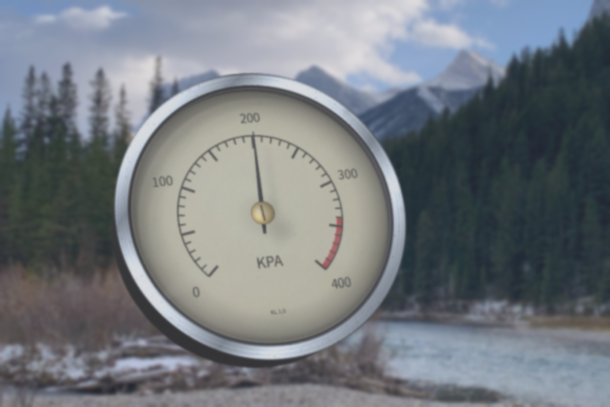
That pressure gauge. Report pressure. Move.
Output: 200 kPa
